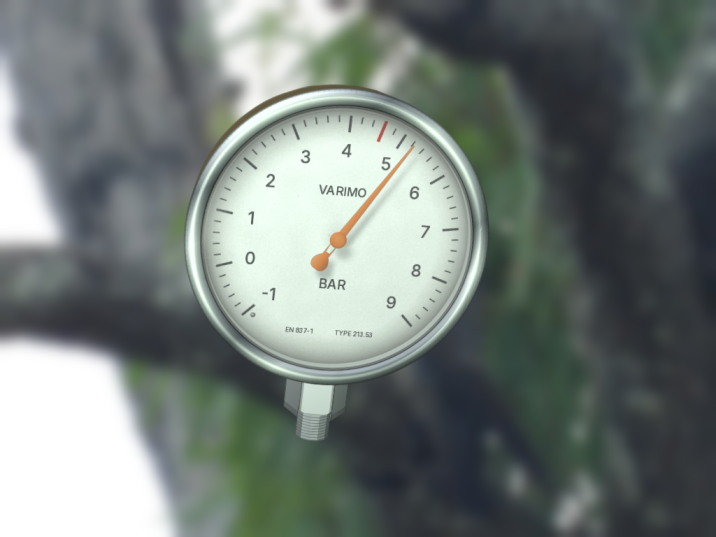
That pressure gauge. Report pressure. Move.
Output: 5.2 bar
